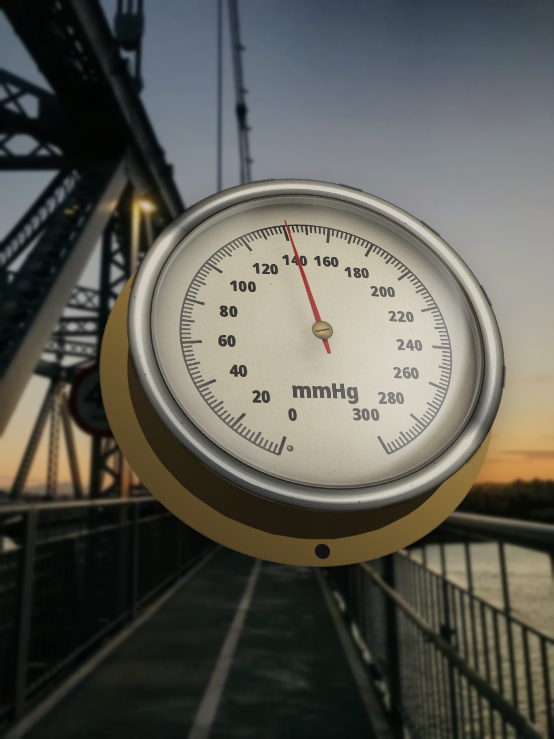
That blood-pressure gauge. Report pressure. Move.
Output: 140 mmHg
